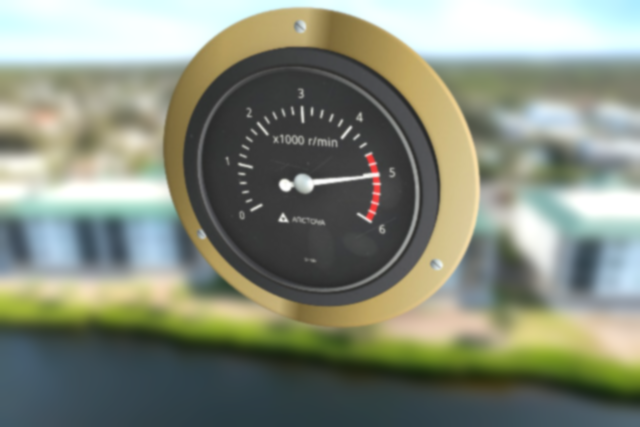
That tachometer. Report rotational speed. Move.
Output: 5000 rpm
